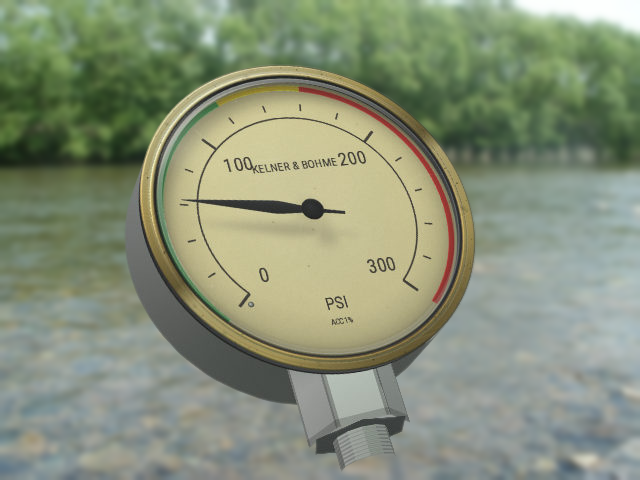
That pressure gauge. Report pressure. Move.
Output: 60 psi
